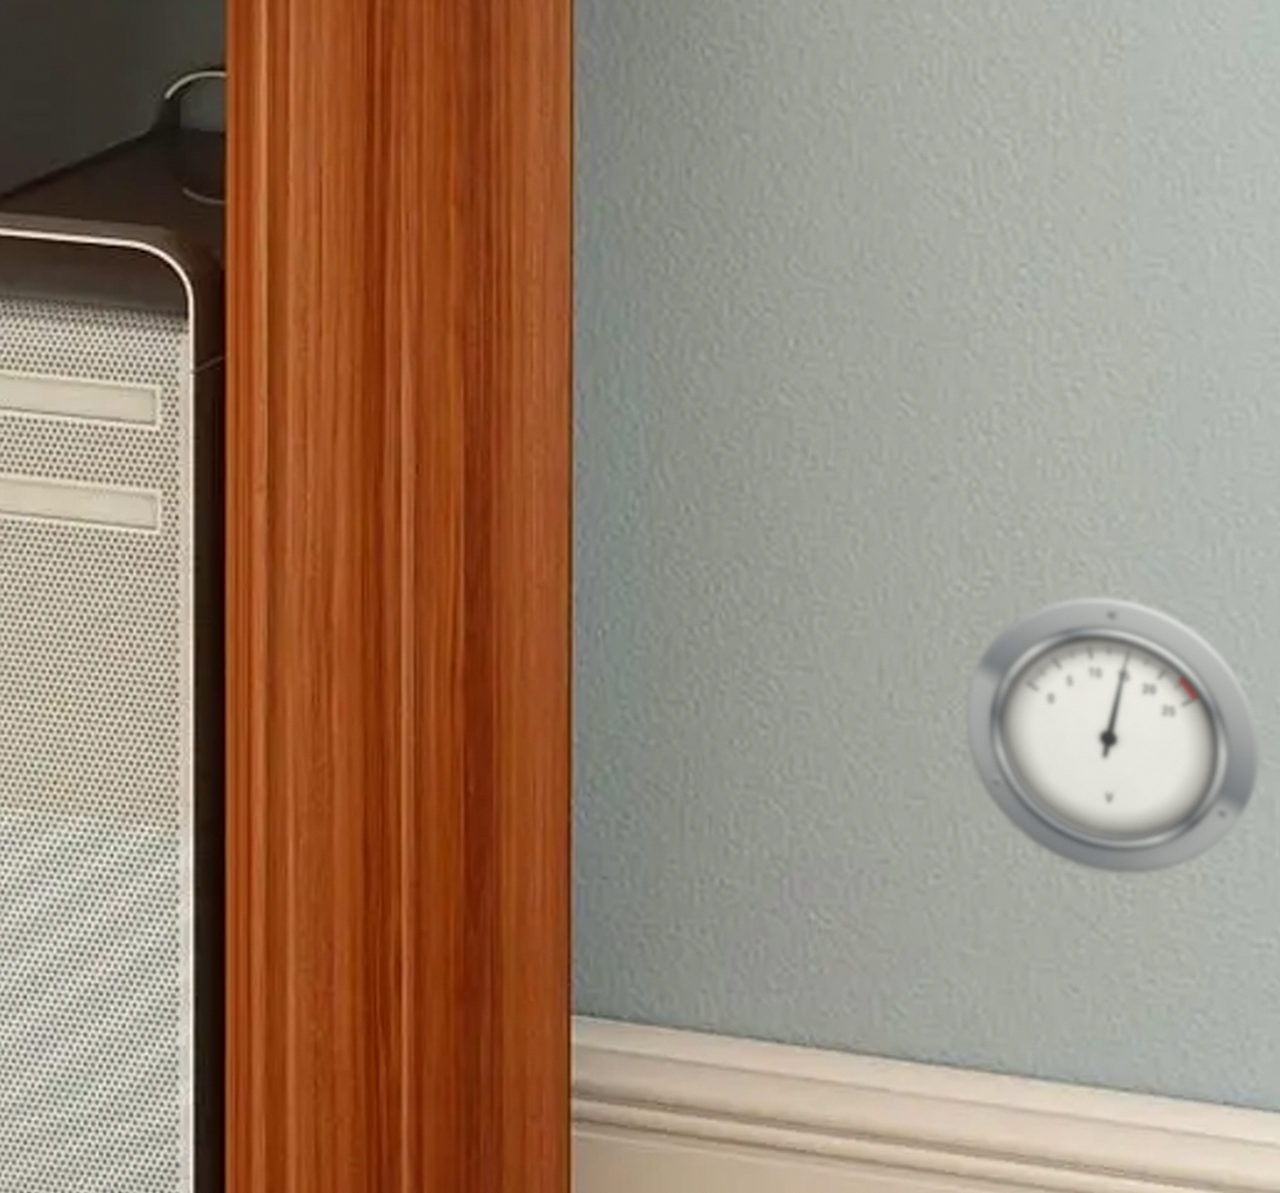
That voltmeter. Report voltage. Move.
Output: 15 V
